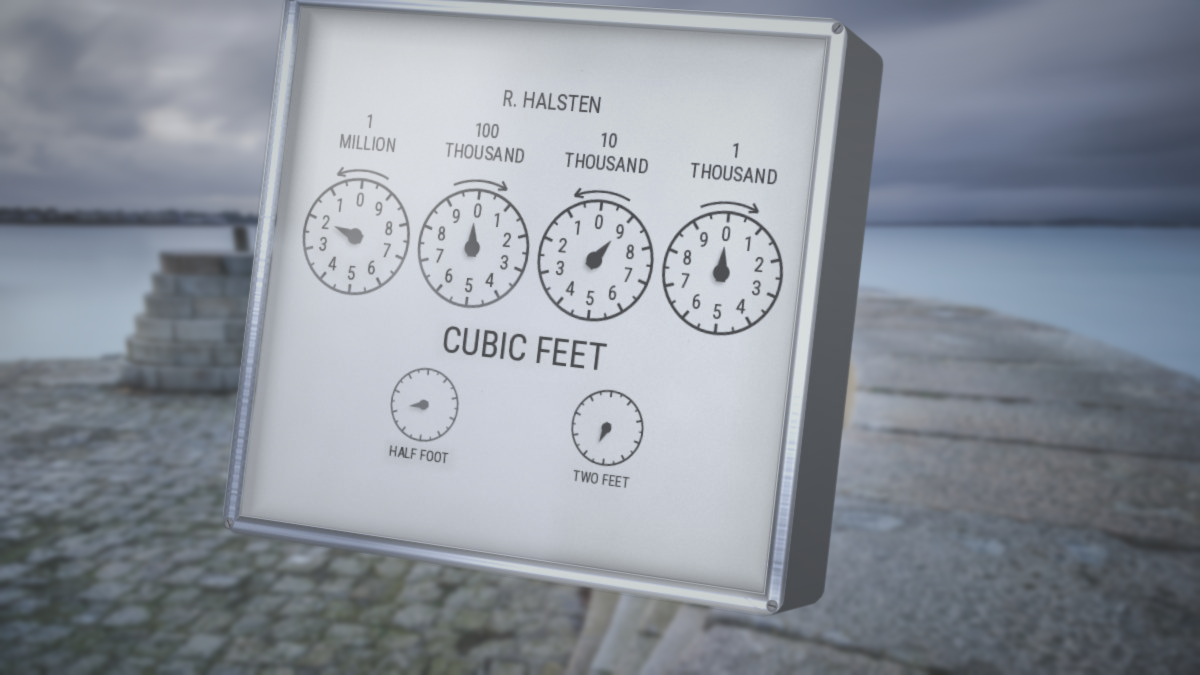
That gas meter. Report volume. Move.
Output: 199000 ft³
